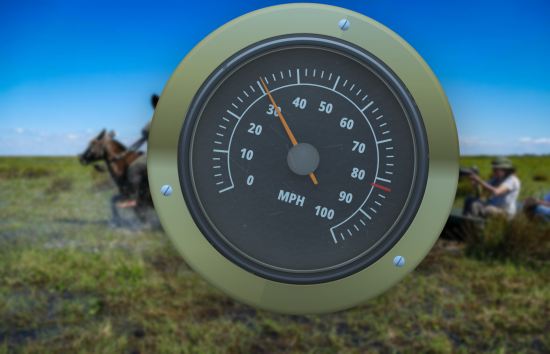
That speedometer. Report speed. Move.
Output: 31 mph
